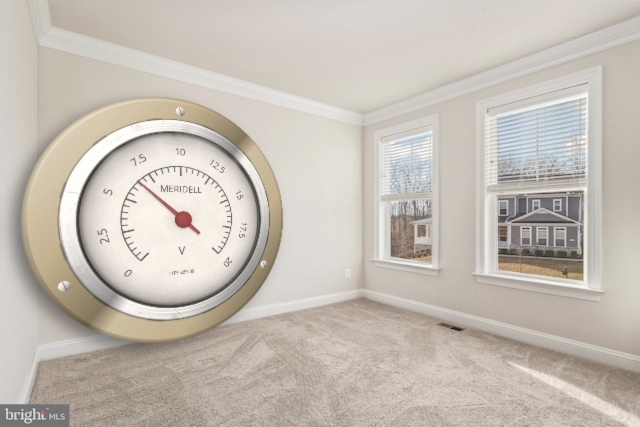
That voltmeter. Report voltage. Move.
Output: 6.5 V
